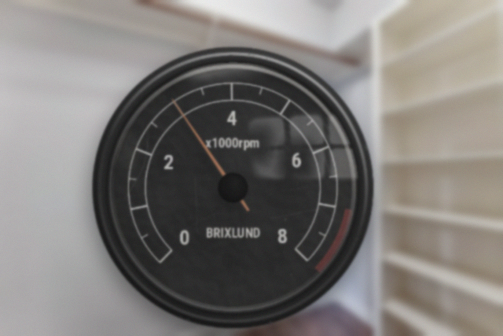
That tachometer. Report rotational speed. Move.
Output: 3000 rpm
